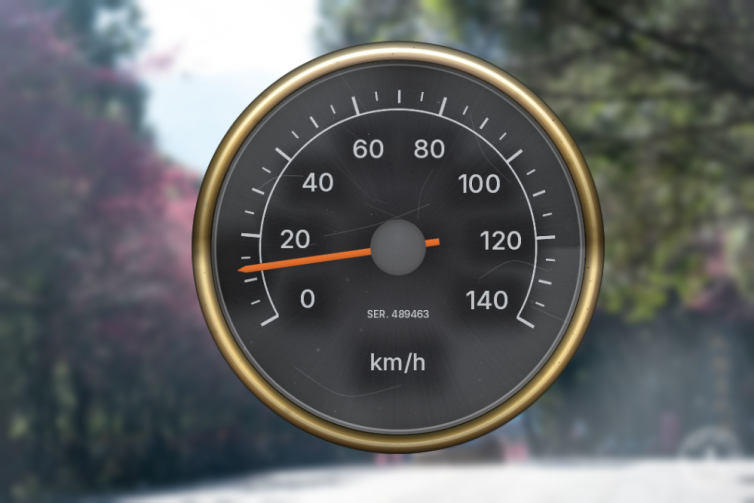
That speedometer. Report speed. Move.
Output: 12.5 km/h
